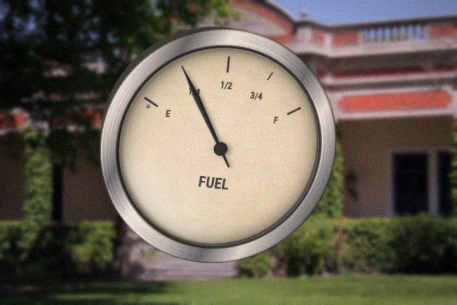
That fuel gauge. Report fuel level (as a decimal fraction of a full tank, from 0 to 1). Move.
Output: 0.25
